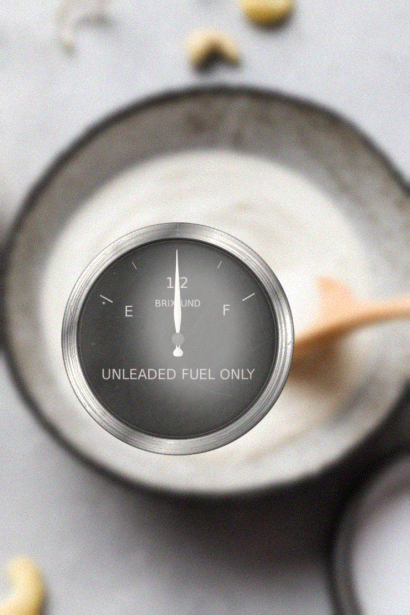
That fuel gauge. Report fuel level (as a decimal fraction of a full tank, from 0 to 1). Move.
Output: 0.5
